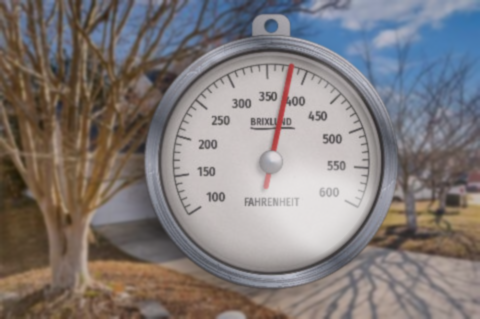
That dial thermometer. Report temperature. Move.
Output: 380 °F
